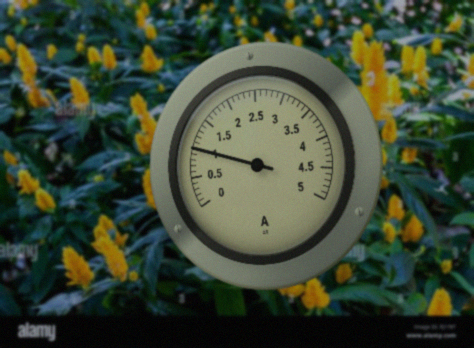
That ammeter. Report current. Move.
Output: 1 A
